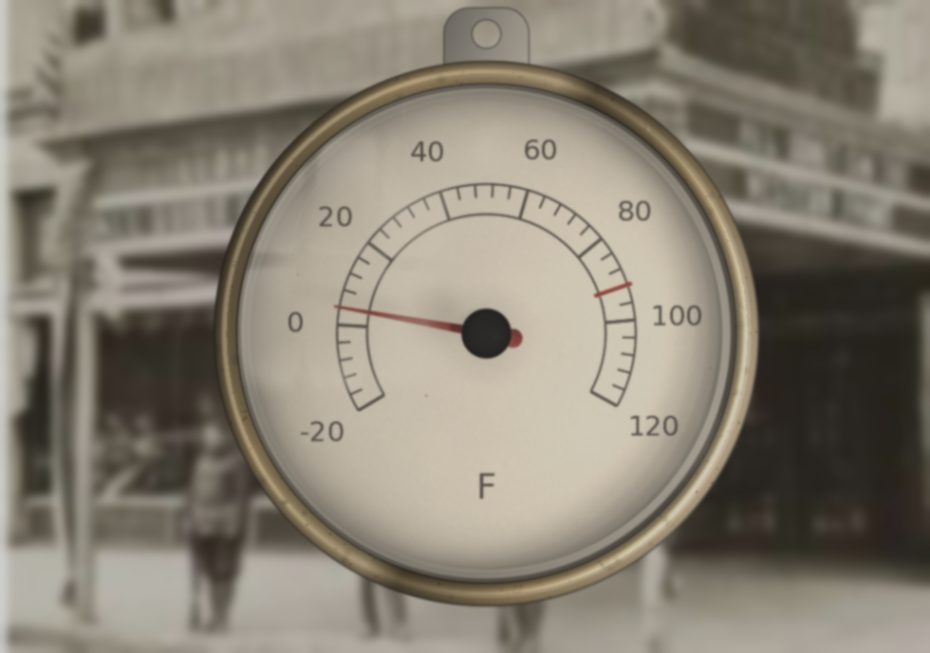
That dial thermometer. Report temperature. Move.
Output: 4 °F
